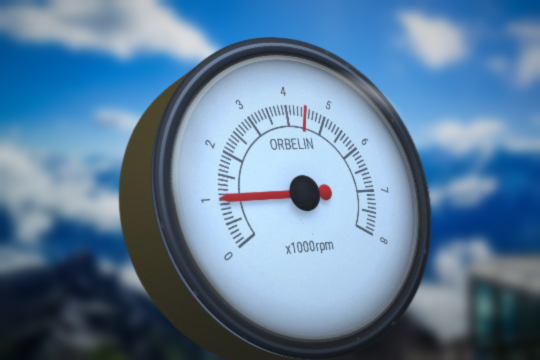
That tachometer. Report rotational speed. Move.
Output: 1000 rpm
